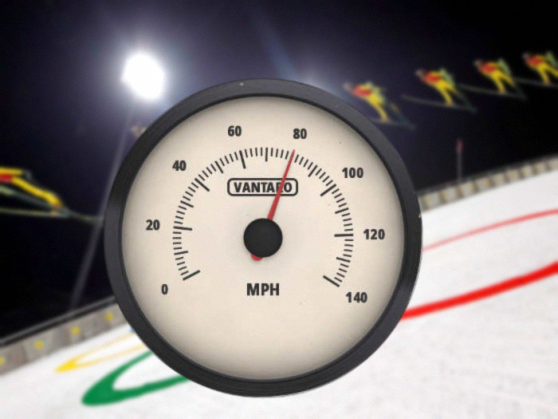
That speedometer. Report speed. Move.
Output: 80 mph
